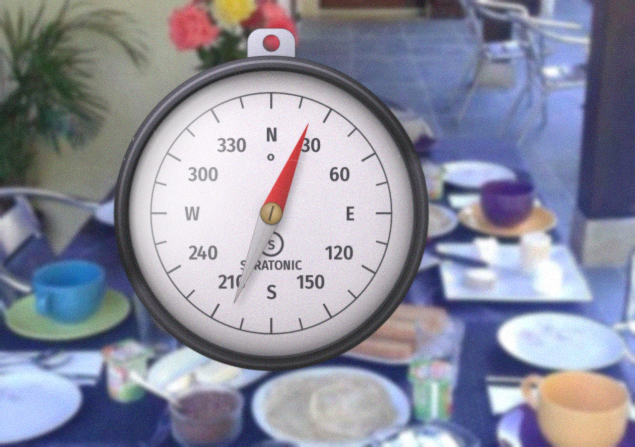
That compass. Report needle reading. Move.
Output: 22.5 °
